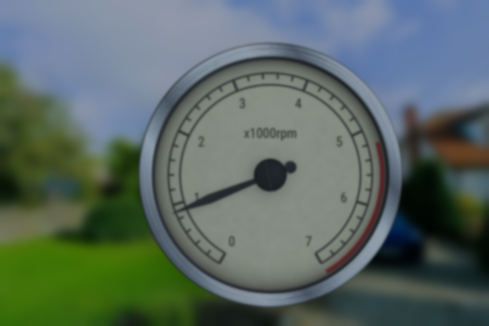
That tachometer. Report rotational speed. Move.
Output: 900 rpm
